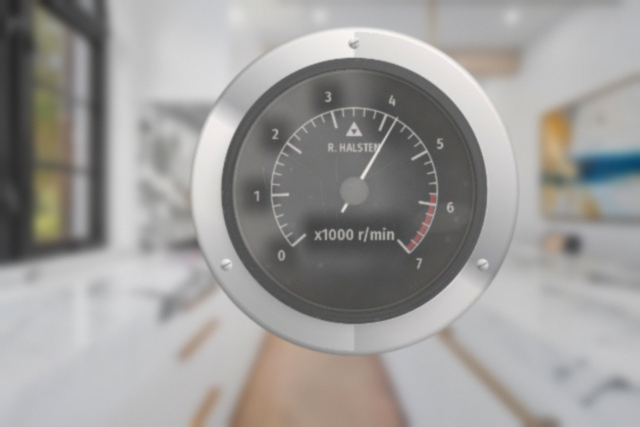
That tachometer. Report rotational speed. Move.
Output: 4200 rpm
